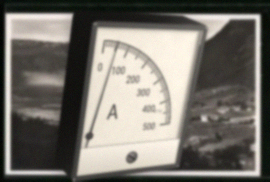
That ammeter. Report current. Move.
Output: 50 A
